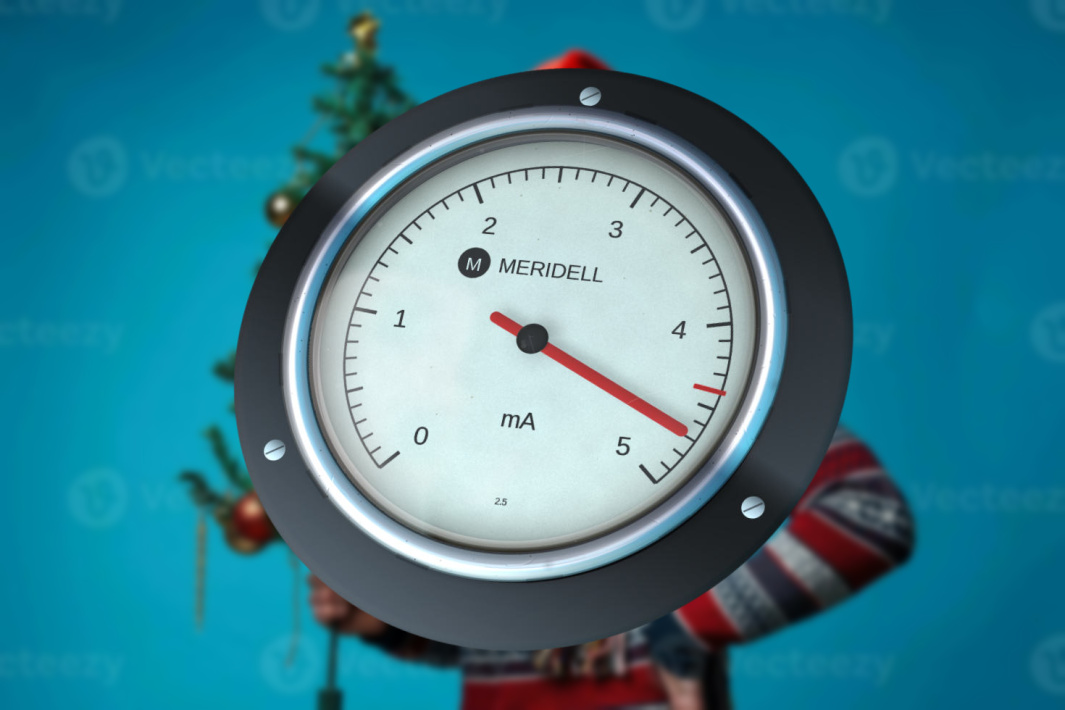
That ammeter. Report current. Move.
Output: 4.7 mA
